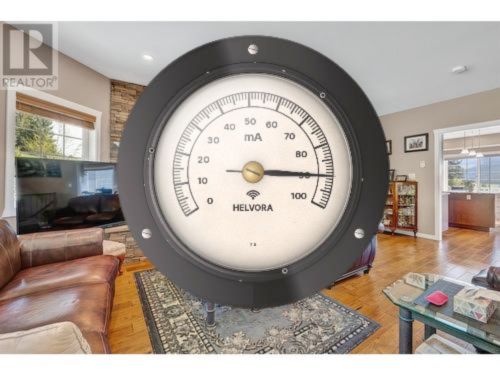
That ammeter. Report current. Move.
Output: 90 mA
